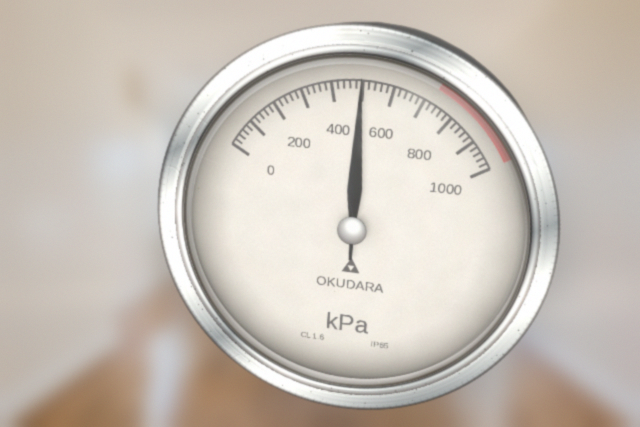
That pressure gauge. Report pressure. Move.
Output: 500 kPa
